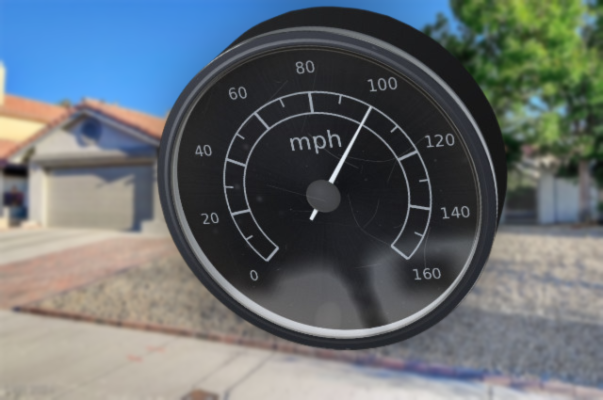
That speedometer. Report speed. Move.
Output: 100 mph
